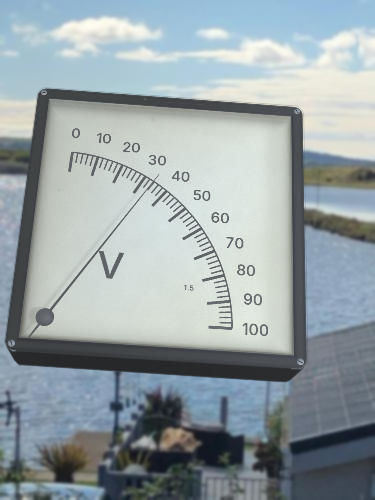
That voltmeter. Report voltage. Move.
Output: 34 V
